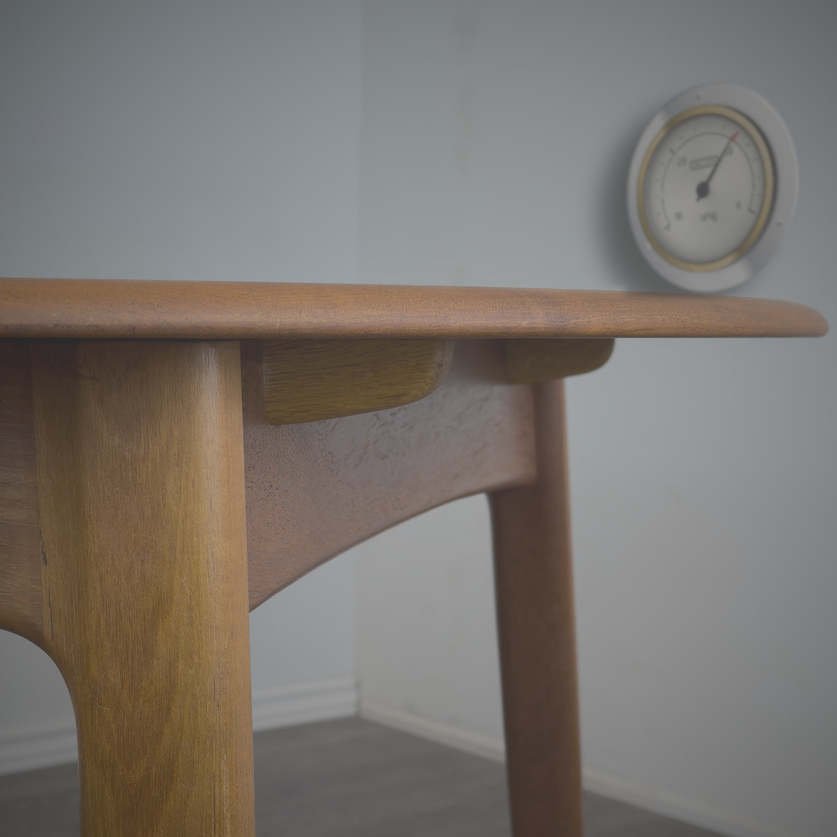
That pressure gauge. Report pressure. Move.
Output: -10 inHg
